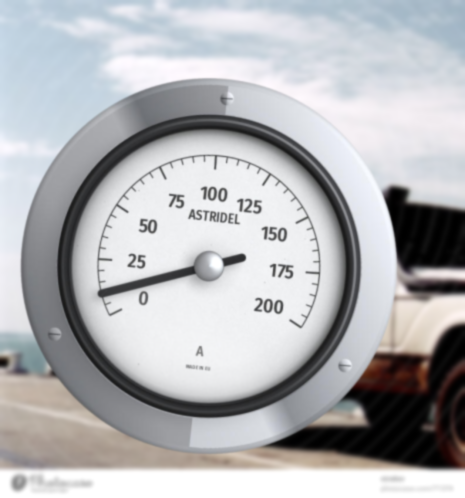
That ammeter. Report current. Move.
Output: 10 A
